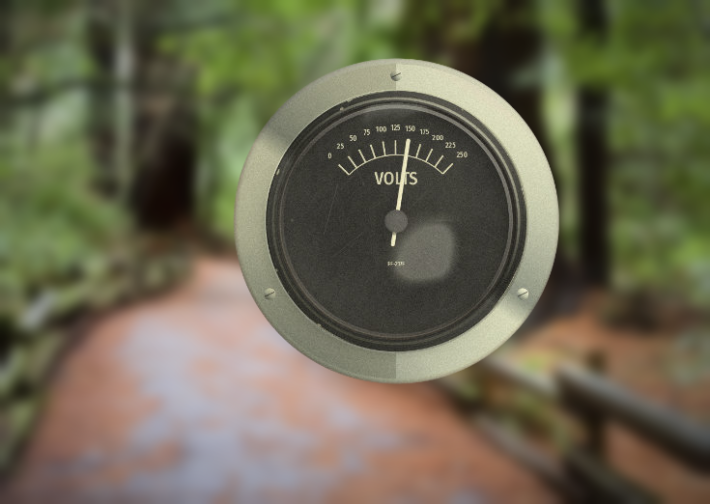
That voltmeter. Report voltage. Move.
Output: 150 V
